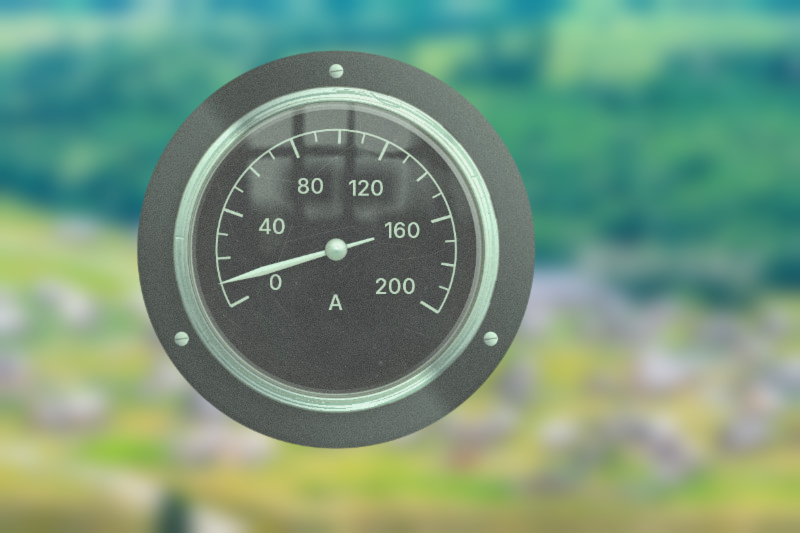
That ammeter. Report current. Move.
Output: 10 A
